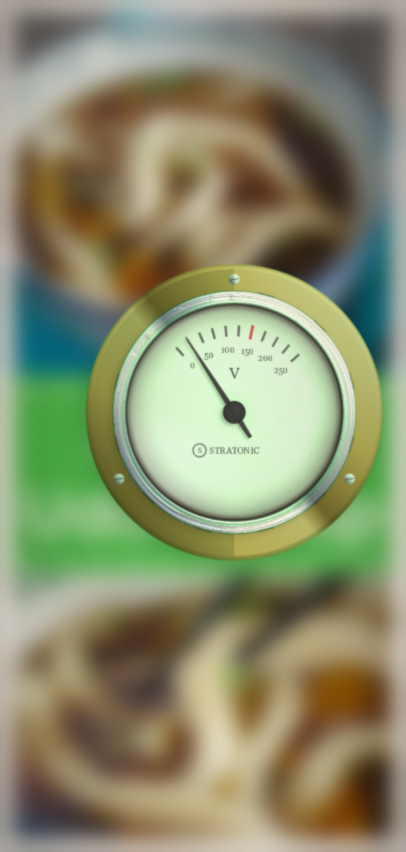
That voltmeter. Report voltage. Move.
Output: 25 V
